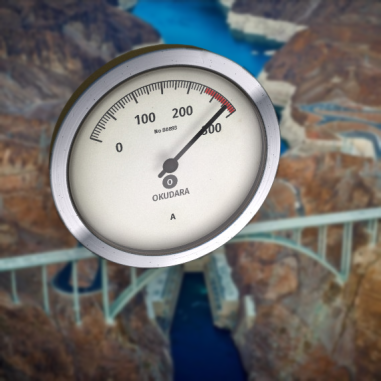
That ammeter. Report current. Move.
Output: 275 A
